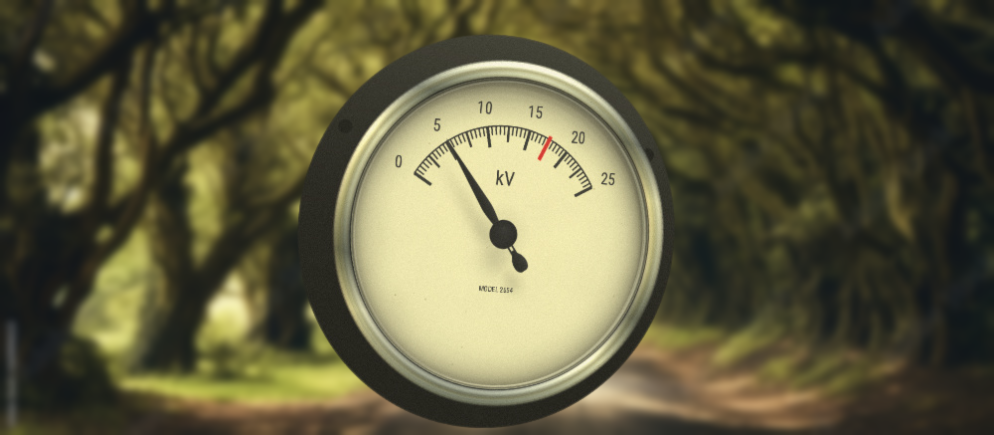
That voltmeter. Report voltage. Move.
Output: 5 kV
